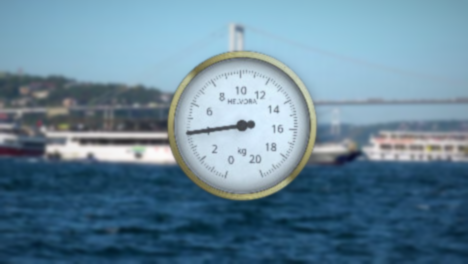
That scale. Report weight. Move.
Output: 4 kg
